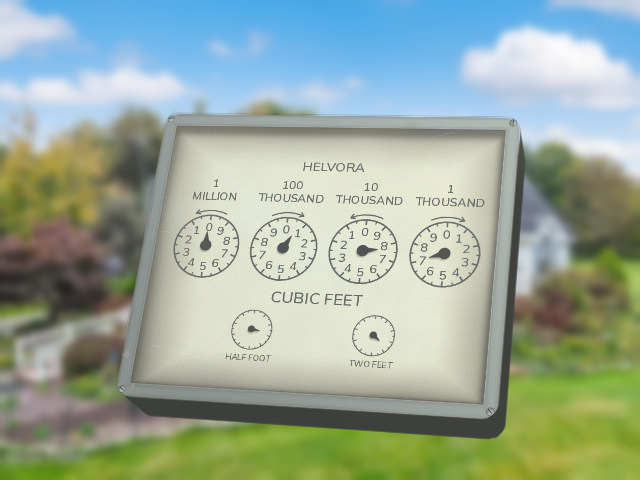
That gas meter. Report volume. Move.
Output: 7700 ft³
